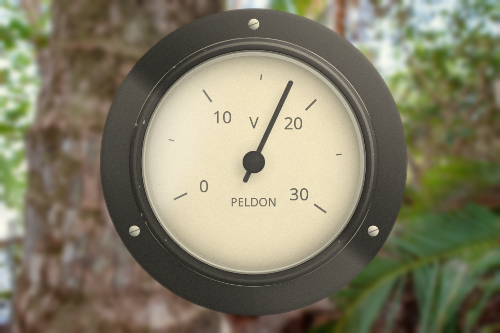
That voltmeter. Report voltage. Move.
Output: 17.5 V
